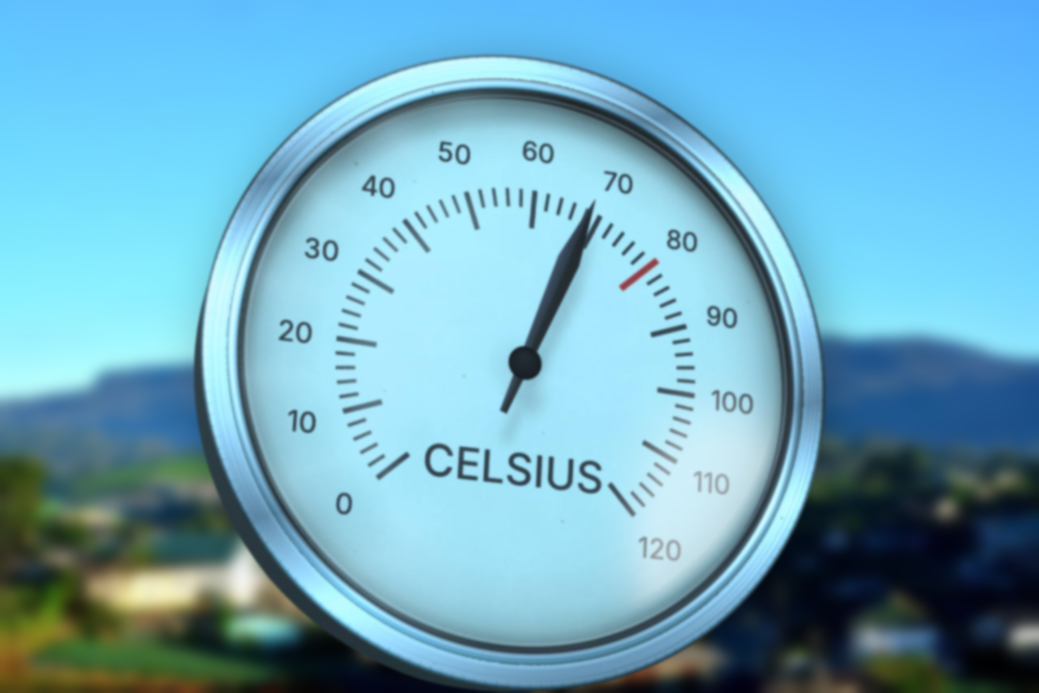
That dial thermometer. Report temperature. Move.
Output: 68 °C
